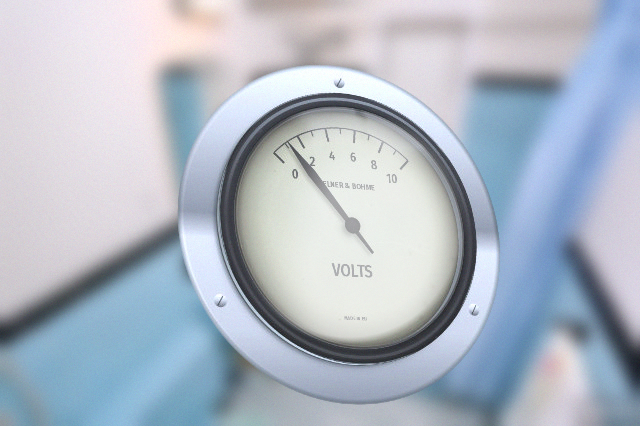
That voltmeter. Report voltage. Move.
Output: 1 V
